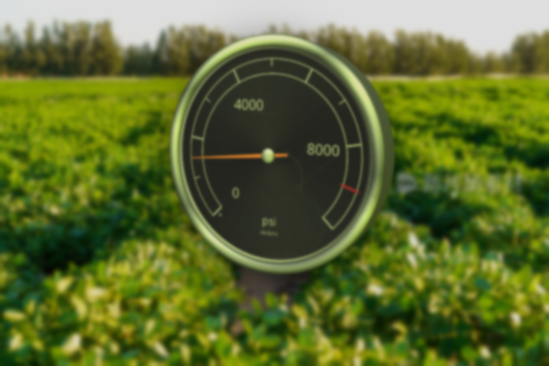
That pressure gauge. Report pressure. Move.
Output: 1500 psi
